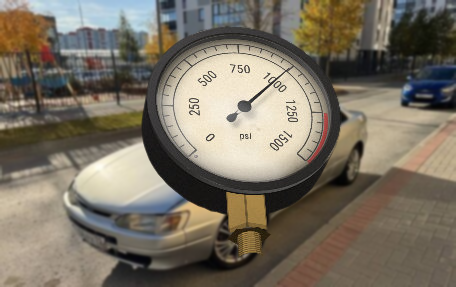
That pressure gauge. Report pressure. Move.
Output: 1000 psi
